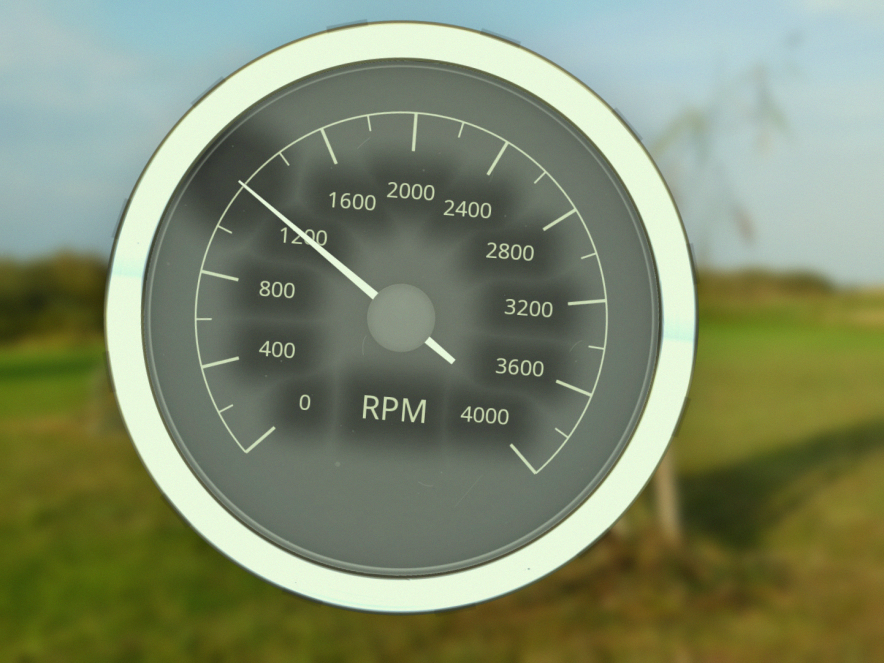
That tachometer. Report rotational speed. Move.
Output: 1200 rpm
